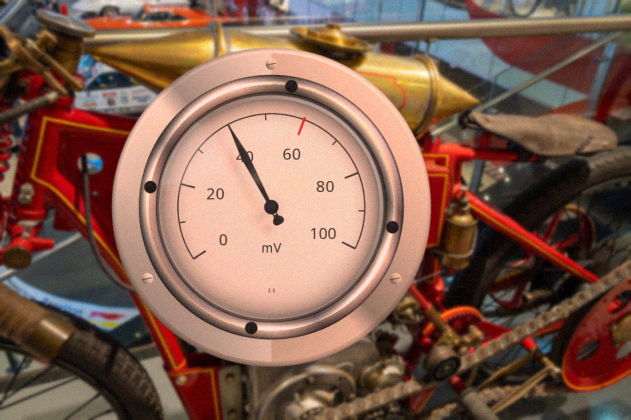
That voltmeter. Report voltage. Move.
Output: 40 mV
